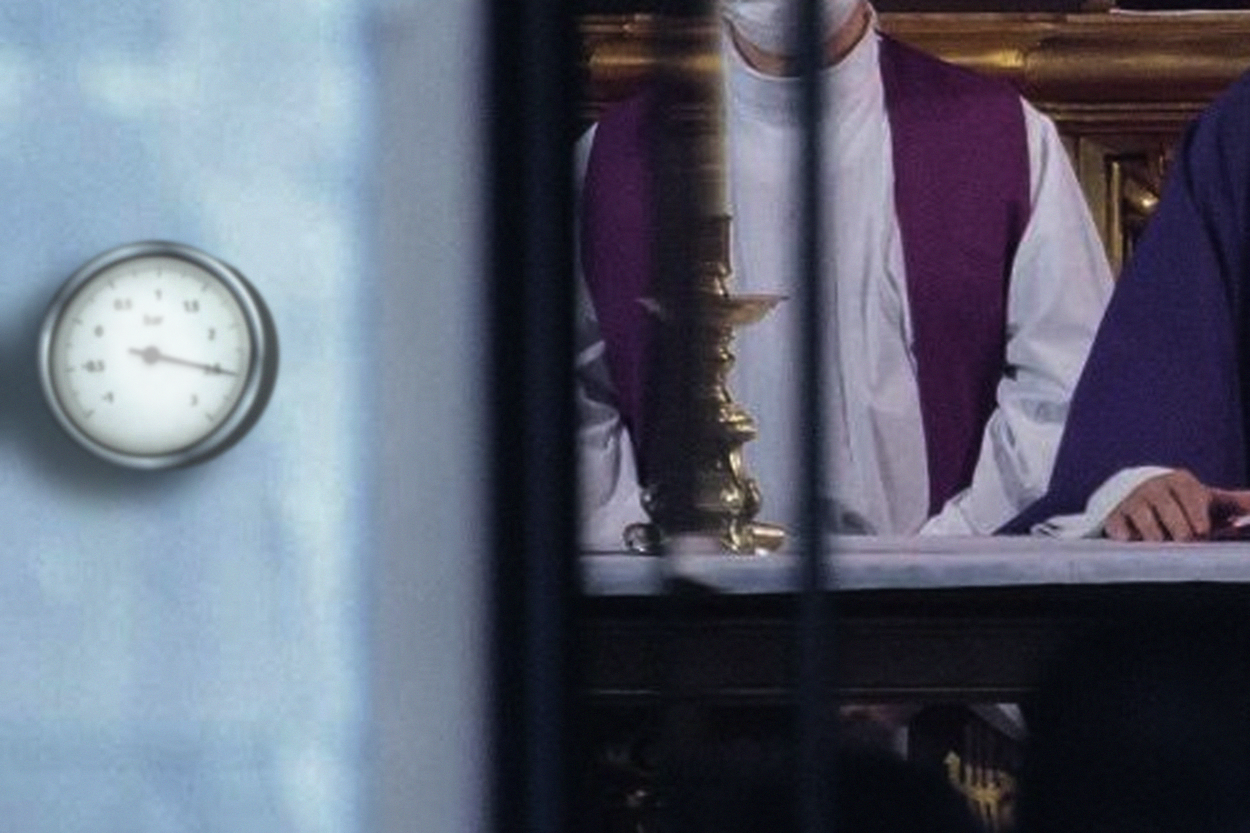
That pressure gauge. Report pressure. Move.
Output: 2.5 bar
